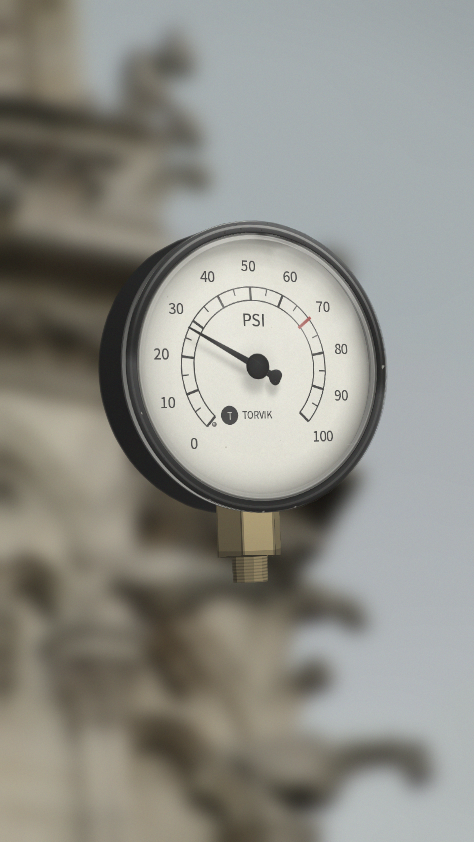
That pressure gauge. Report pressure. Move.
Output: 27.5 psi
